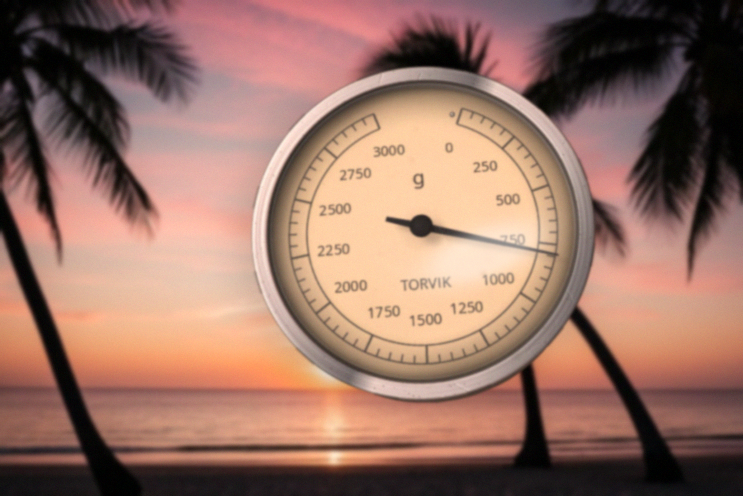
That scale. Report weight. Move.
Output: 800 g
